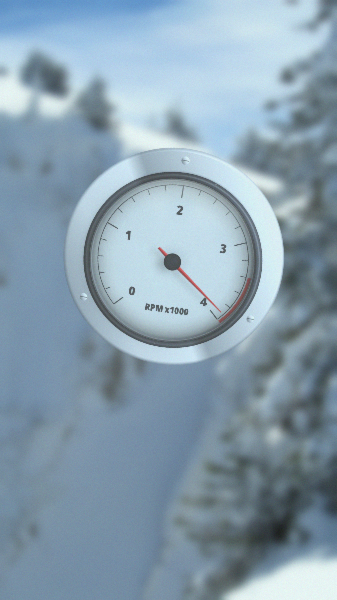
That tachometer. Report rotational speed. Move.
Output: 3900 rpm
